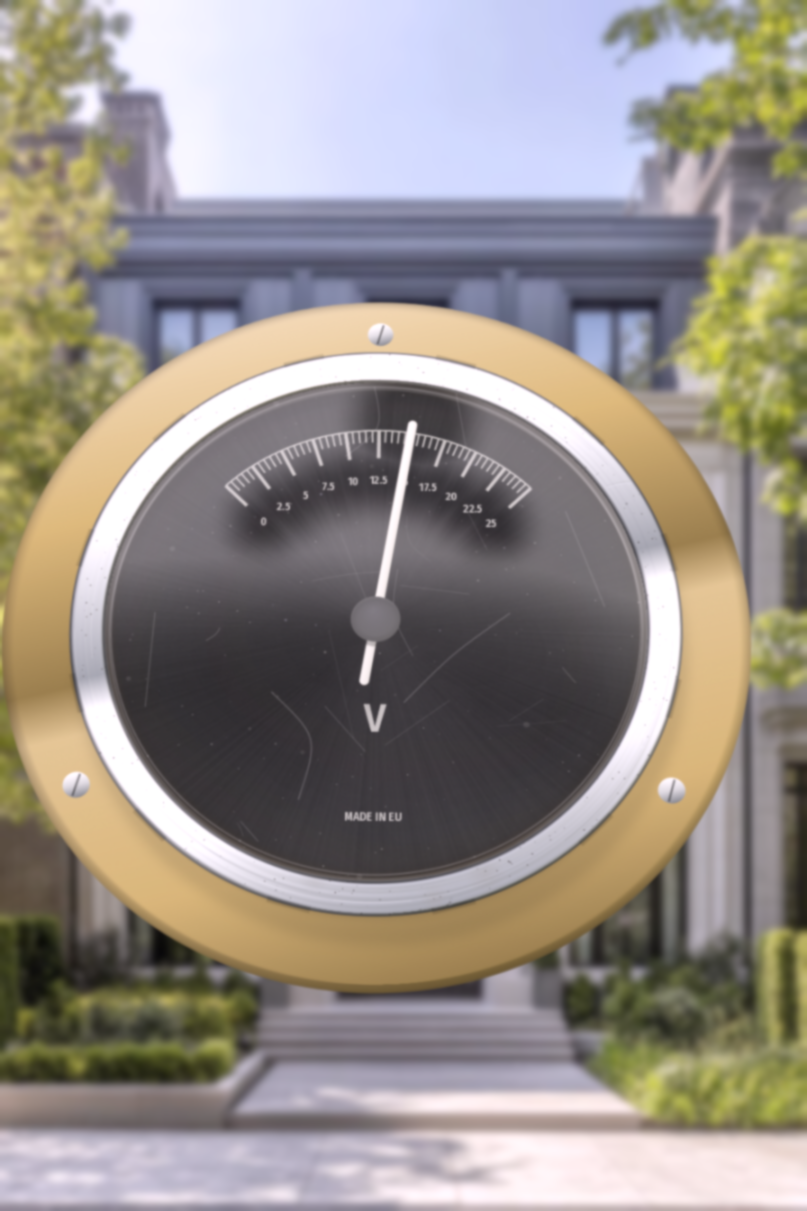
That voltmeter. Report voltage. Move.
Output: 15 V
